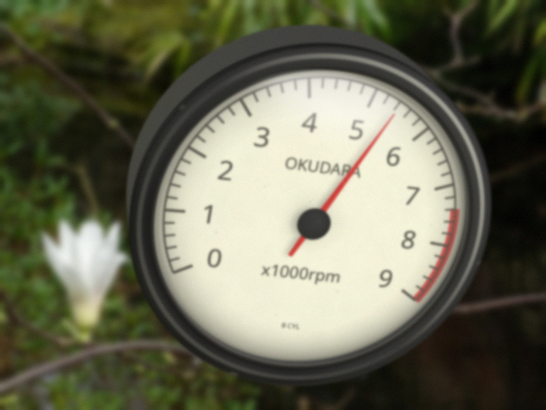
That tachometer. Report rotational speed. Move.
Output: 5400 rpm
